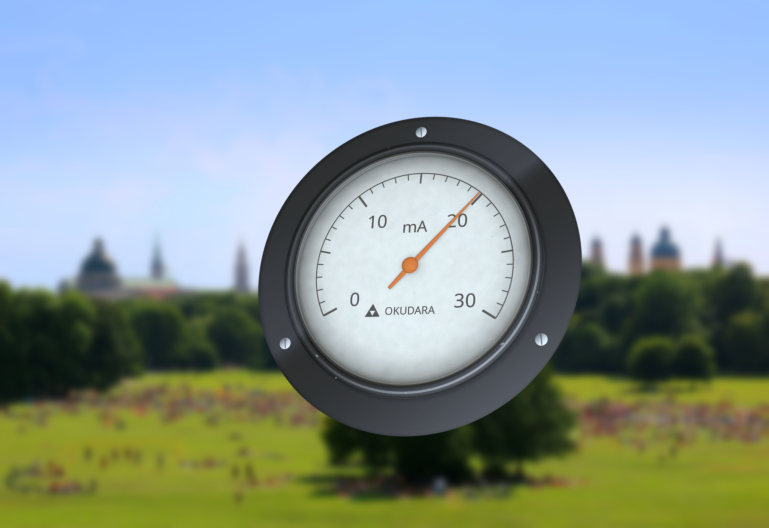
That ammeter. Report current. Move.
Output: 20 mA
